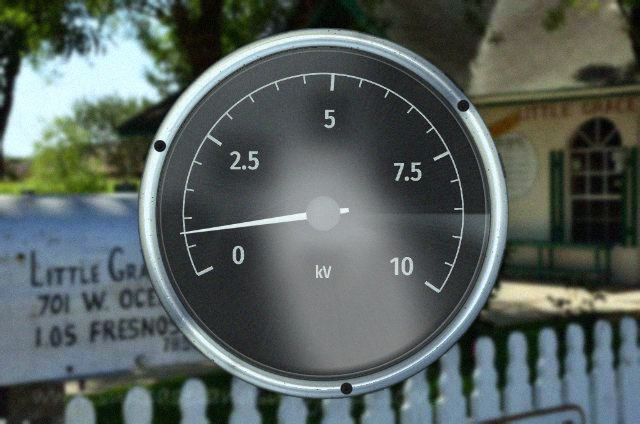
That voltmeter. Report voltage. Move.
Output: 0.75 kV
